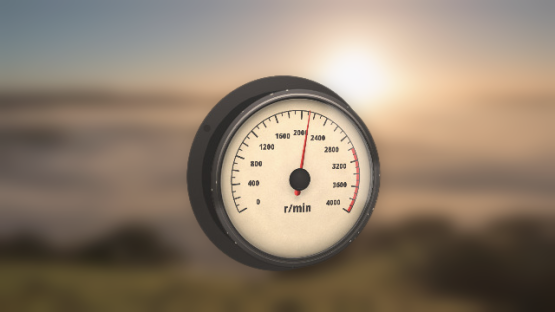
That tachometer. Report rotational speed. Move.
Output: 2100 rpm
